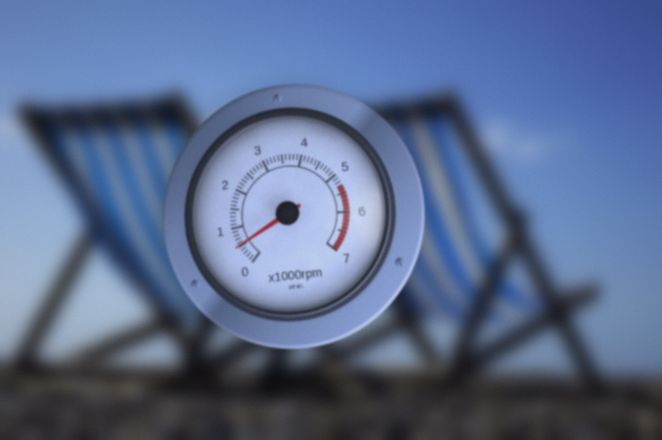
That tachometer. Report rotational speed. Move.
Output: 500 rpm
